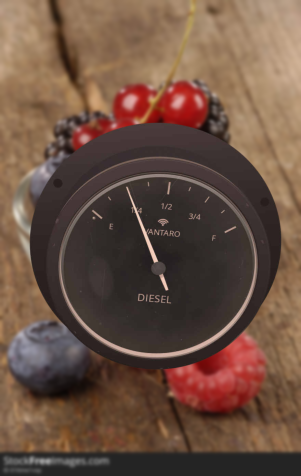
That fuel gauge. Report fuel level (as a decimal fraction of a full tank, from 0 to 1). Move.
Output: 0.25
